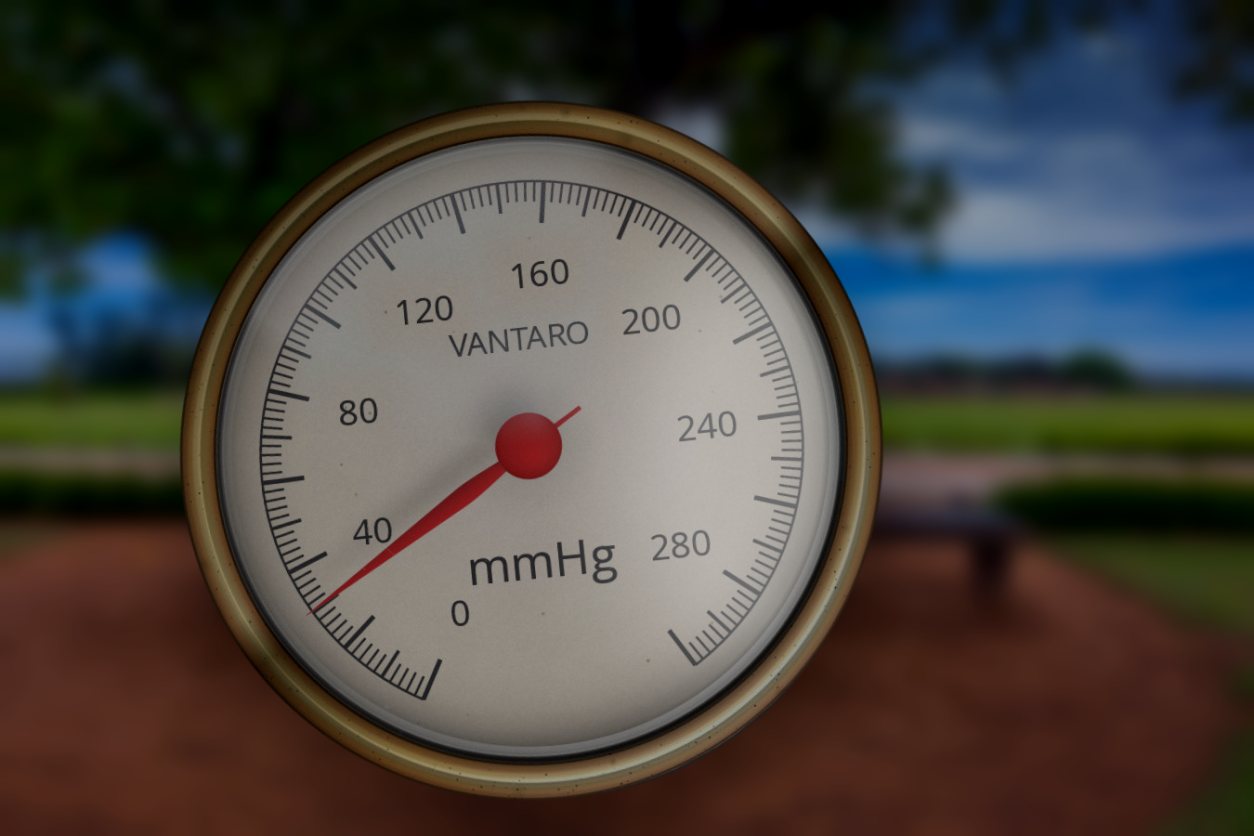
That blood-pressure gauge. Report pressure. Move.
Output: 30 mmHg
